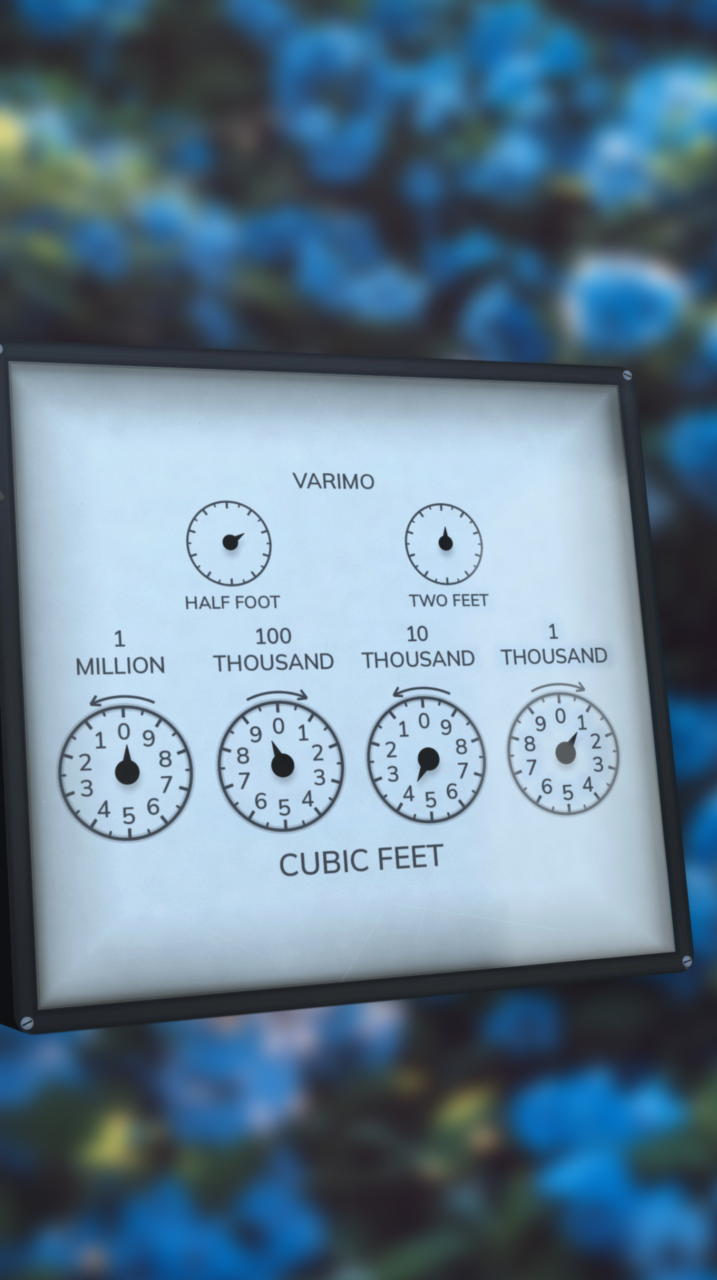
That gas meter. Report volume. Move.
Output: 994100 ft³
